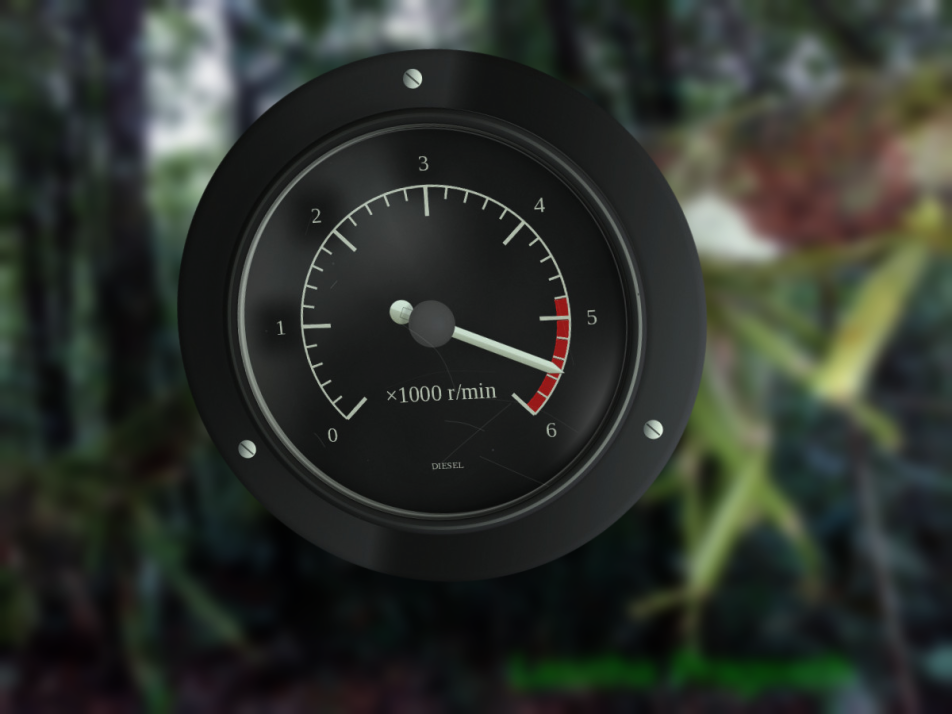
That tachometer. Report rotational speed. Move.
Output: 5500 rpm
